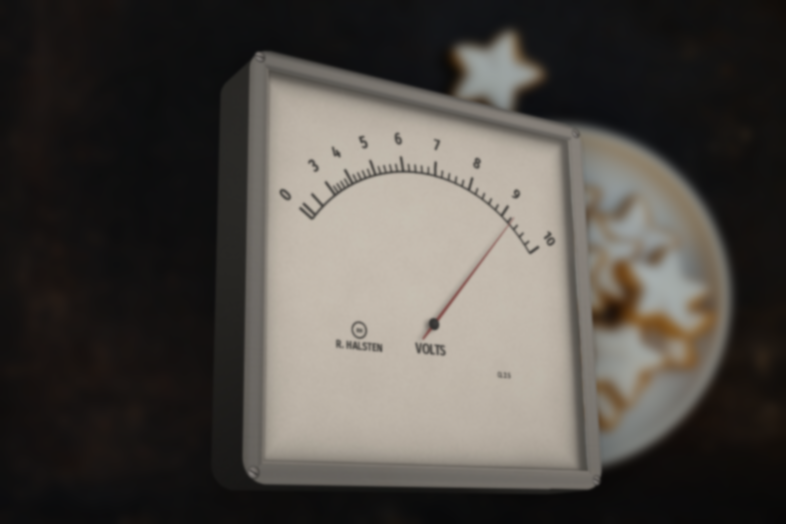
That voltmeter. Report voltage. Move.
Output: 9.2 V
